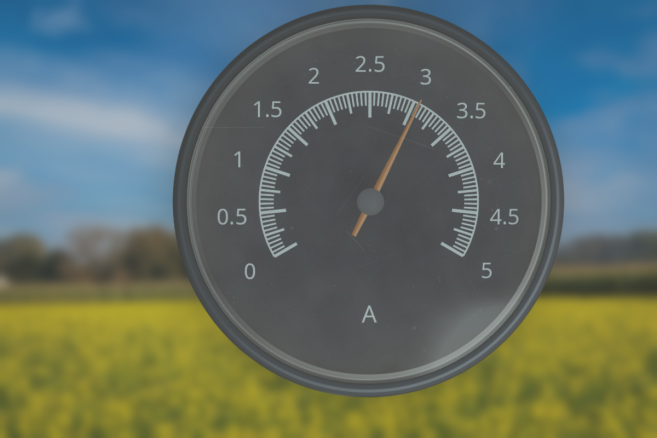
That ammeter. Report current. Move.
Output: 3.05 A
